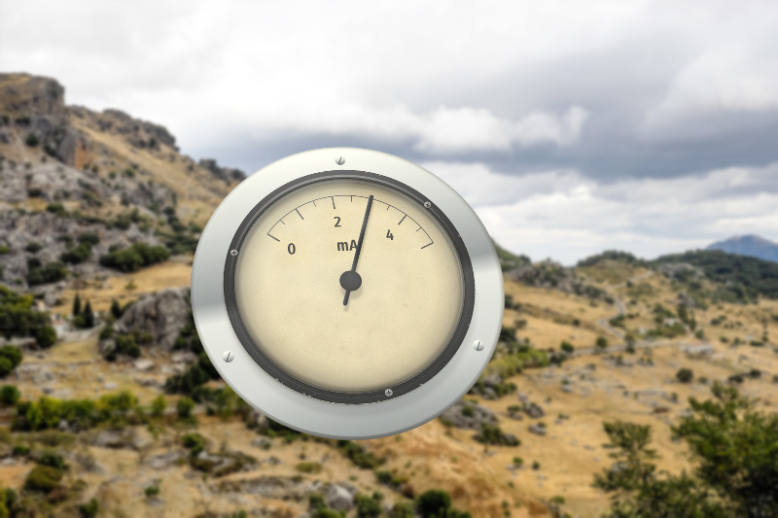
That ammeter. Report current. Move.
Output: 3 mA
